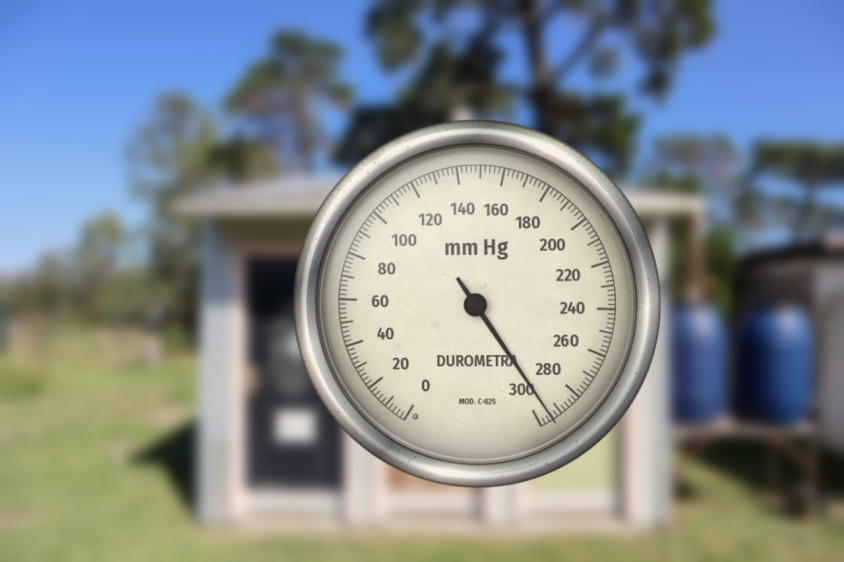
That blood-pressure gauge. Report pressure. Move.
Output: 294 mmHg
